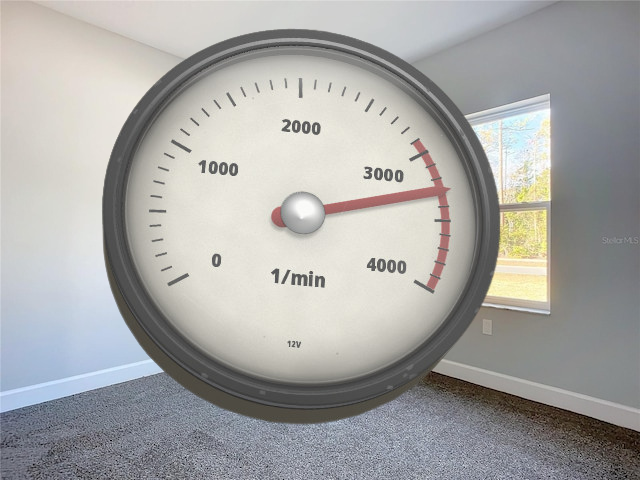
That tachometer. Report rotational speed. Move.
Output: 3300 rpm
